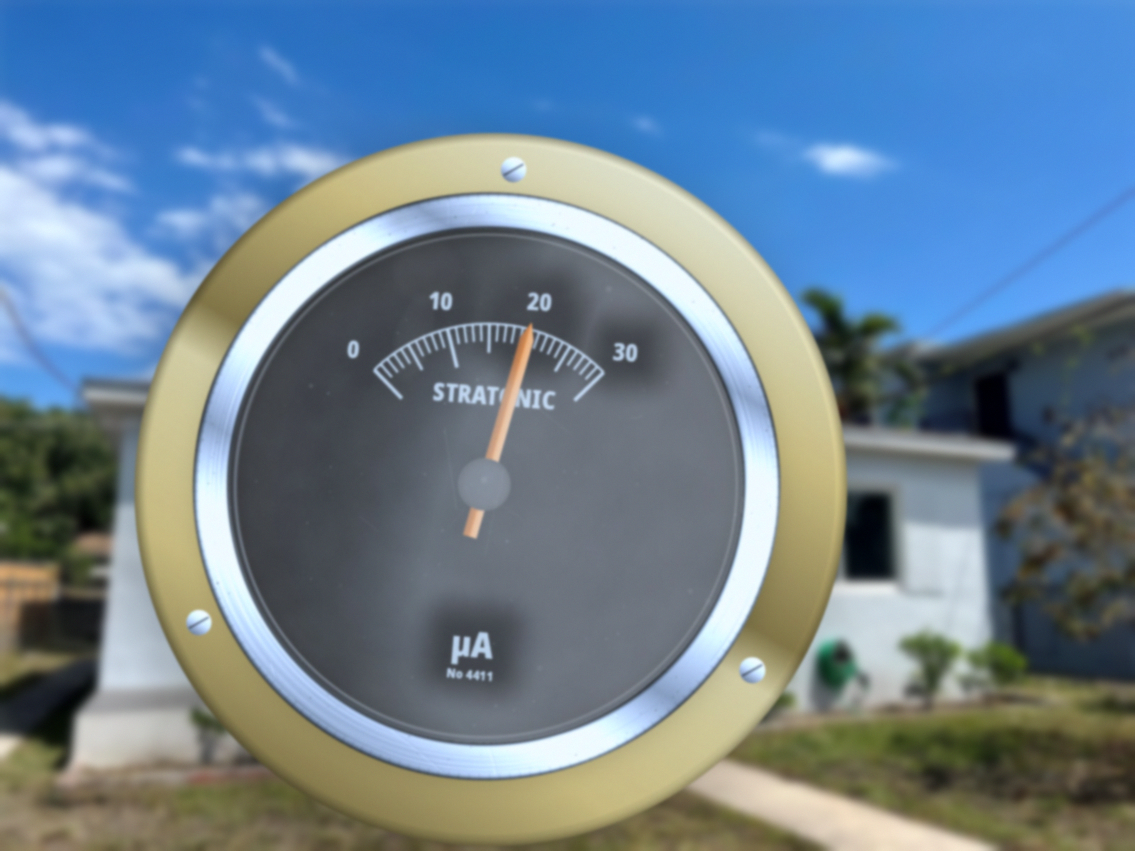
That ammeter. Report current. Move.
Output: 20 µA
